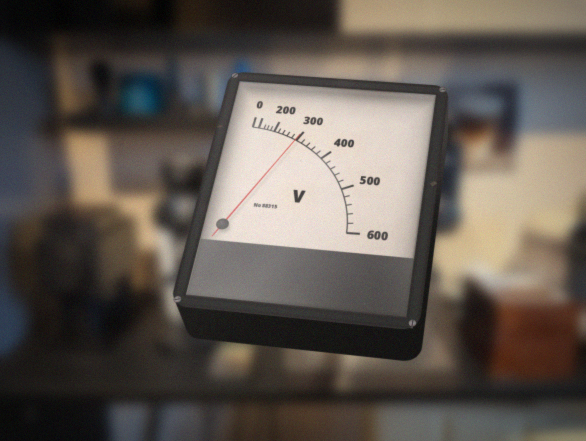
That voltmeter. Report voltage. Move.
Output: 300 V
